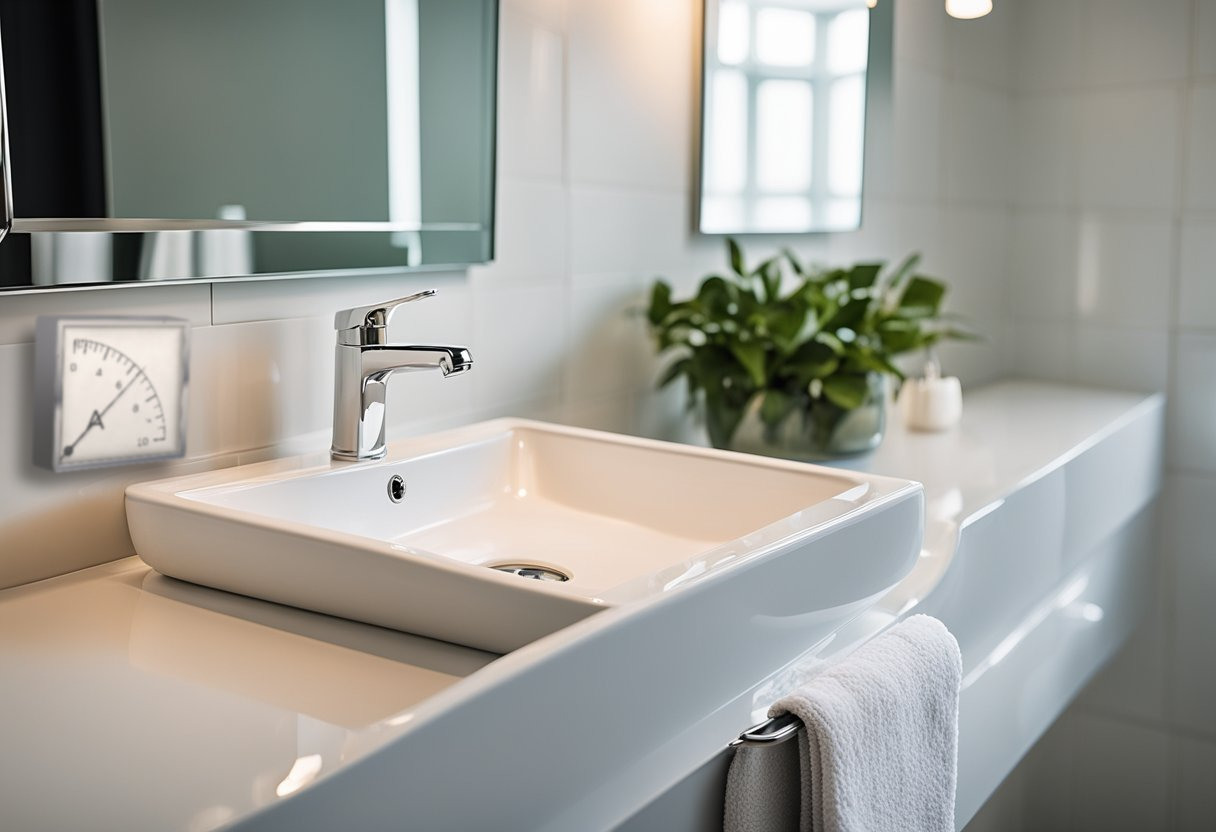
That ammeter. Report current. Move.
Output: 6.5 A
